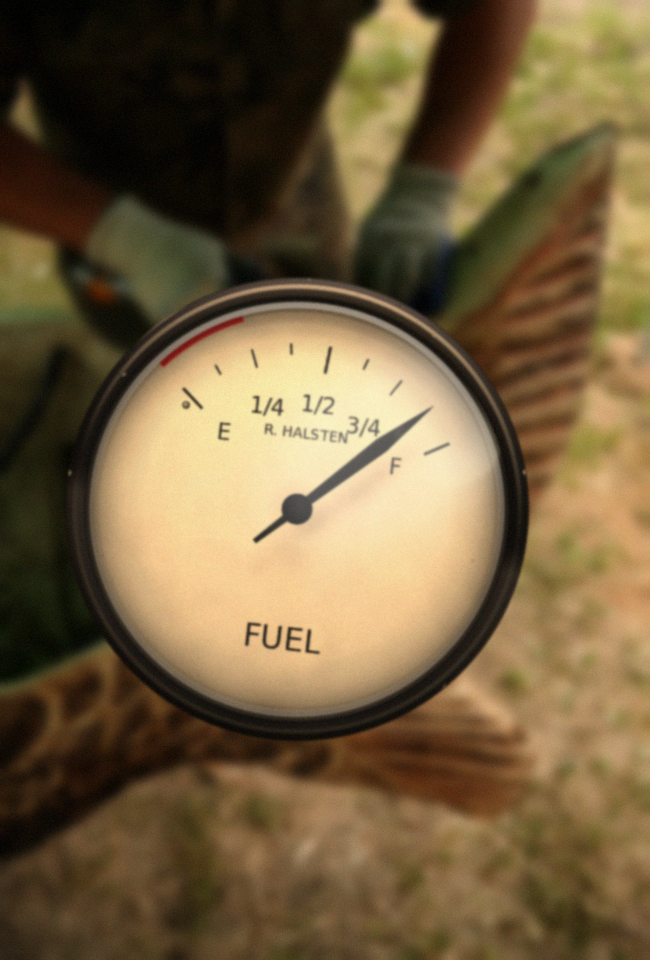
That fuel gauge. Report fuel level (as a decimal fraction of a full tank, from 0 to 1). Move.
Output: 0.875
